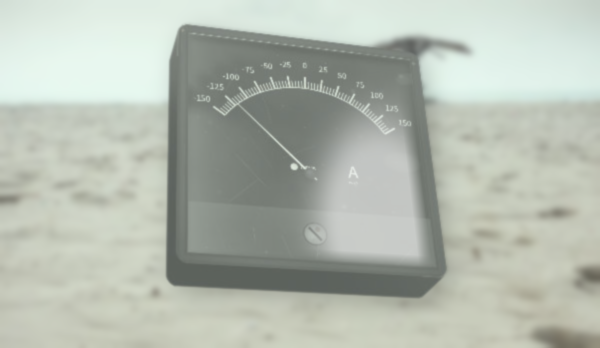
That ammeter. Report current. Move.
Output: -125 A
